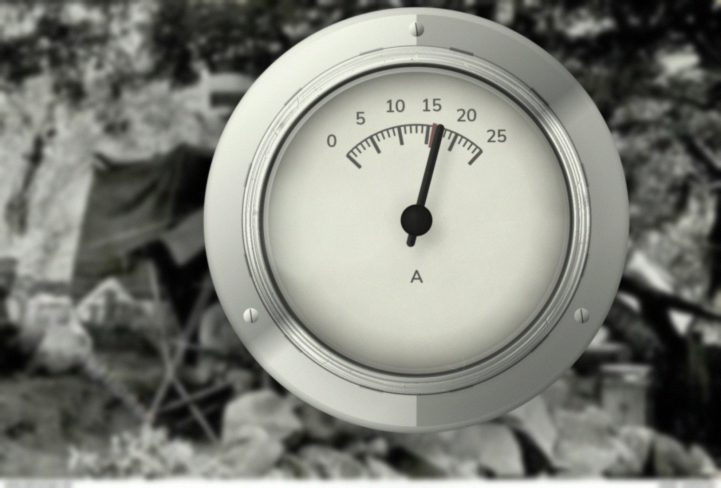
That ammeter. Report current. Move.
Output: 17 A
